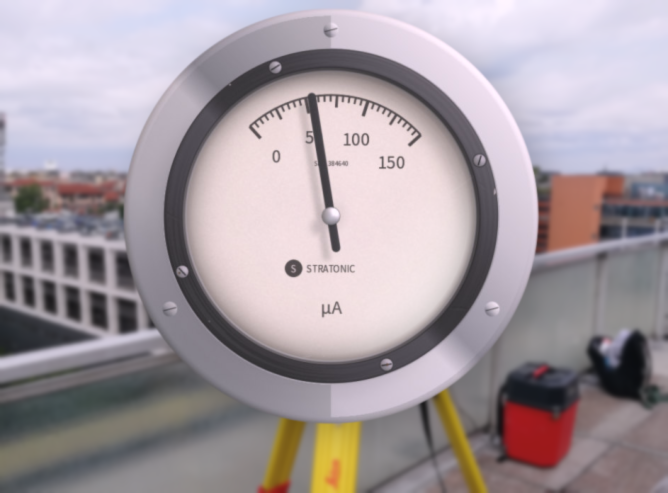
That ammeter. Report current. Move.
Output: 55 µA
